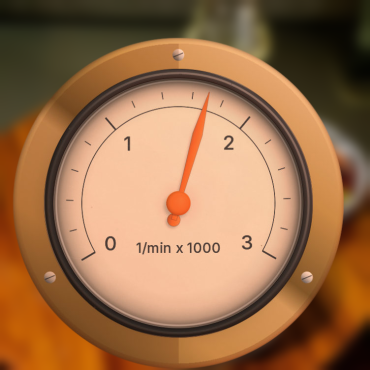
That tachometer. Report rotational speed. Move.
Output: 1700 rpm
